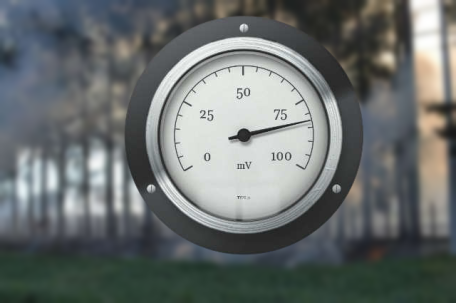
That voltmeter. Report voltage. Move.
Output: 82.5 mV
